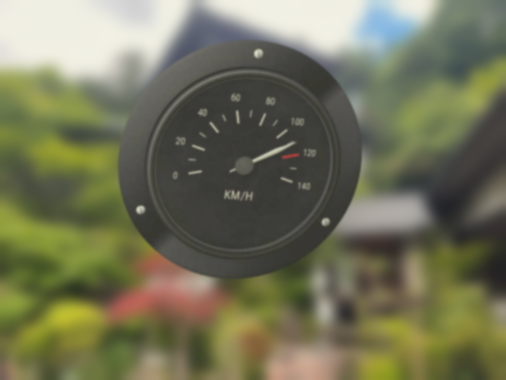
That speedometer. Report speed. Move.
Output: 110 km/h
